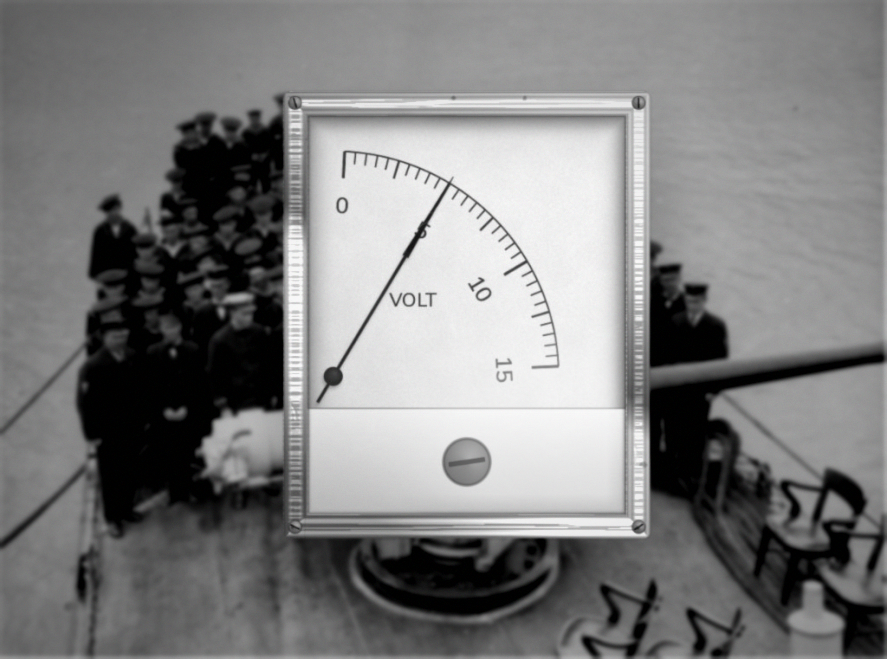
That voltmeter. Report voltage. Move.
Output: 5 V
